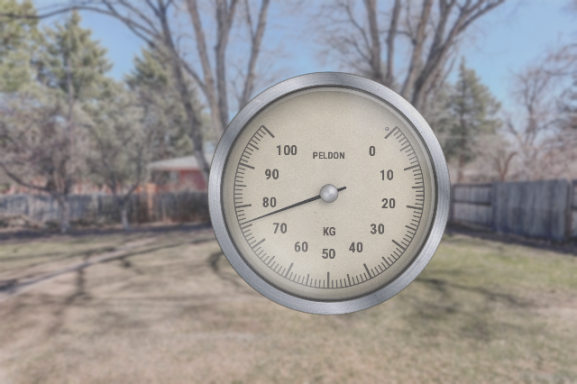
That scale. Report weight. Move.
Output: 76 kg
